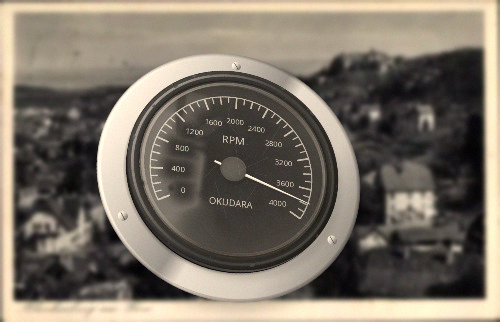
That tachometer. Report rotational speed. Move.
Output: 3800 rpm
